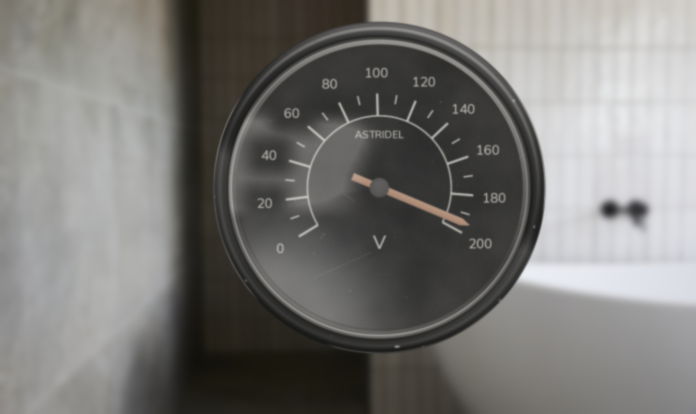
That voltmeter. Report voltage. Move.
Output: 195 V
